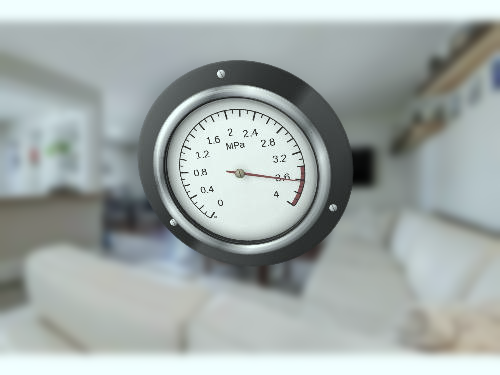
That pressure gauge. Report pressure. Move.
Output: 3.6 MPa
